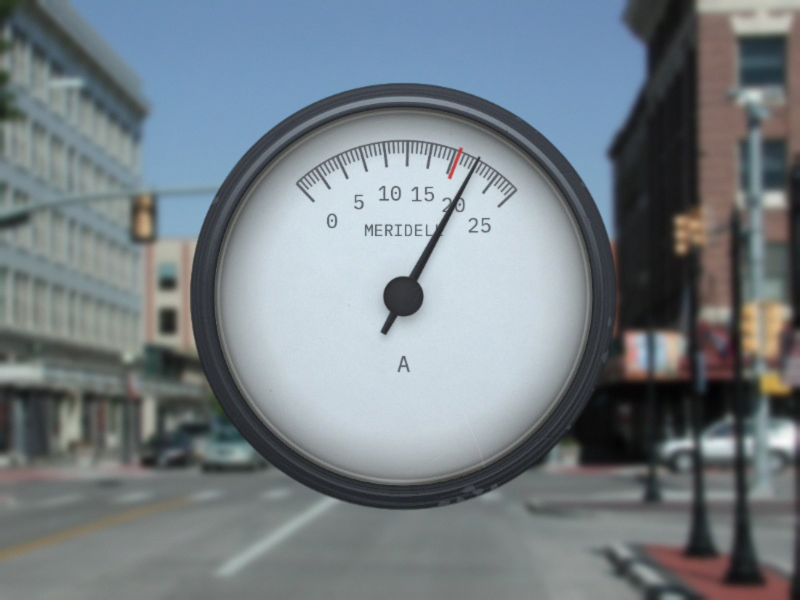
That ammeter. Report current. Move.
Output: 20 A
